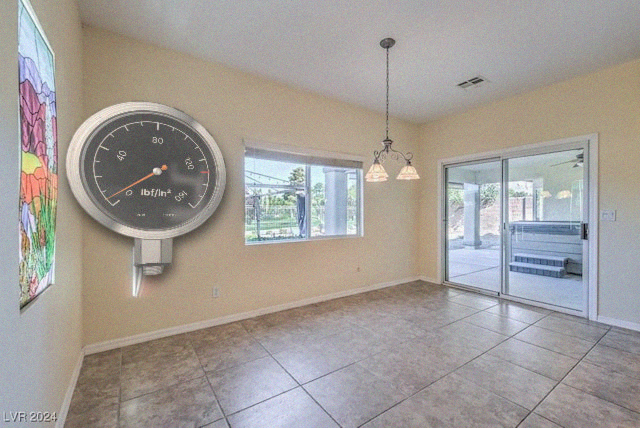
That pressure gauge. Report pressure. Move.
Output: 5 psi
